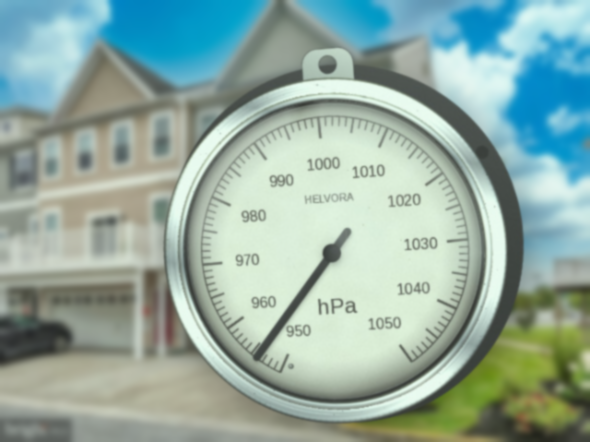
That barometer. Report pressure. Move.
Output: 954 hPa
